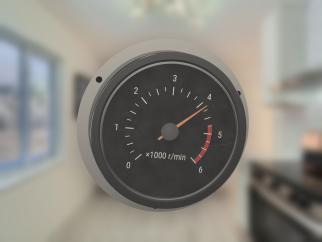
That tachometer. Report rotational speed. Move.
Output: 4125 rpm
